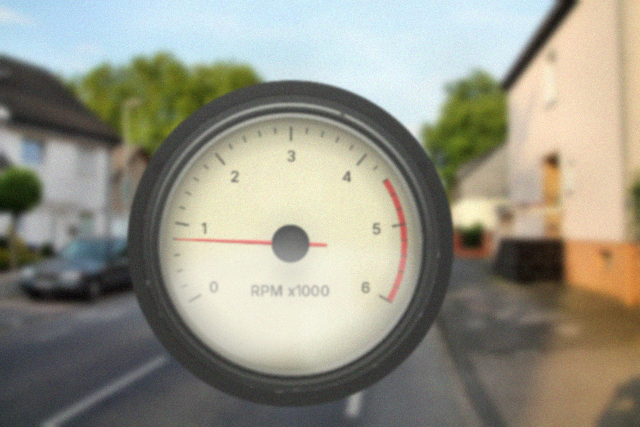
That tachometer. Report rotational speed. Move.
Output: 800 rpm
